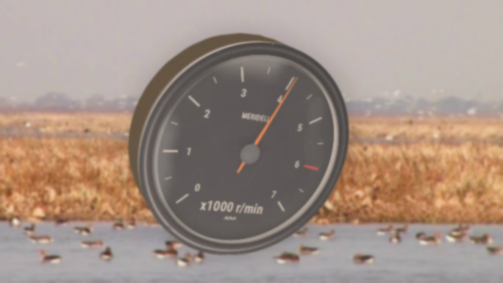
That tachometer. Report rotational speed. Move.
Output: 4000 rpm
